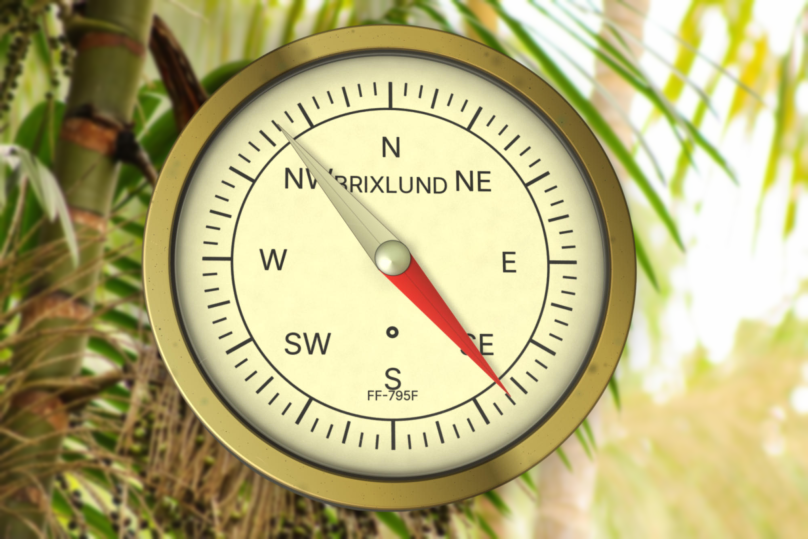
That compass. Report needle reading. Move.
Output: 140 °
